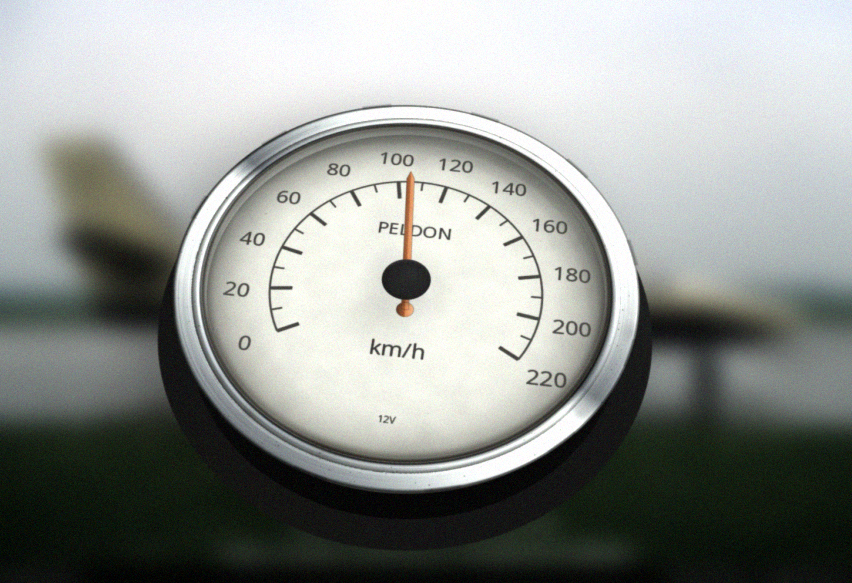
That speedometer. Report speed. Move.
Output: 105 km/h
